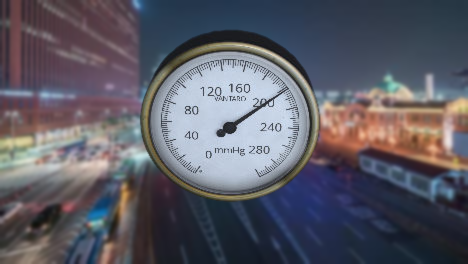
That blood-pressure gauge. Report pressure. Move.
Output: 200 mmHg
